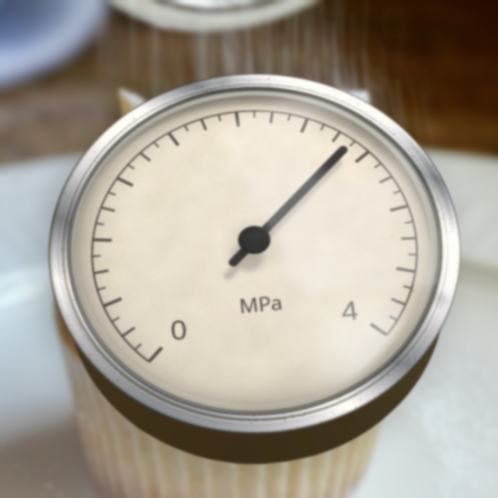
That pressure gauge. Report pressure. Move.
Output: 2.7 MPa
